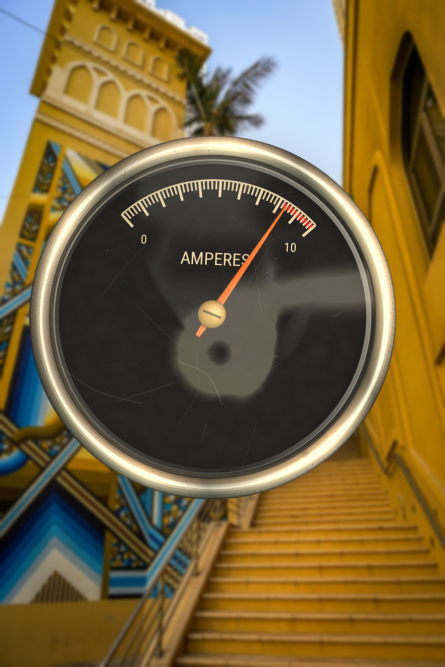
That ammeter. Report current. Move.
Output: 8.4 A
